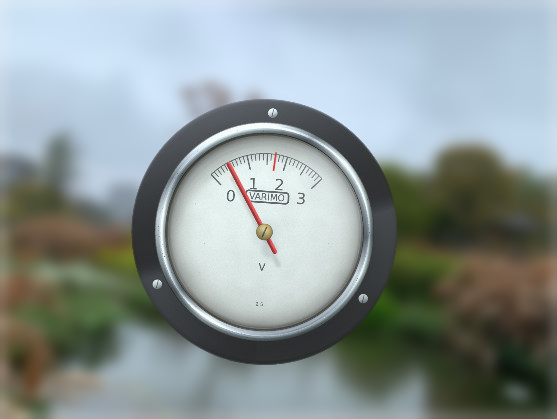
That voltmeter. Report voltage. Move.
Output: 0.5 V
